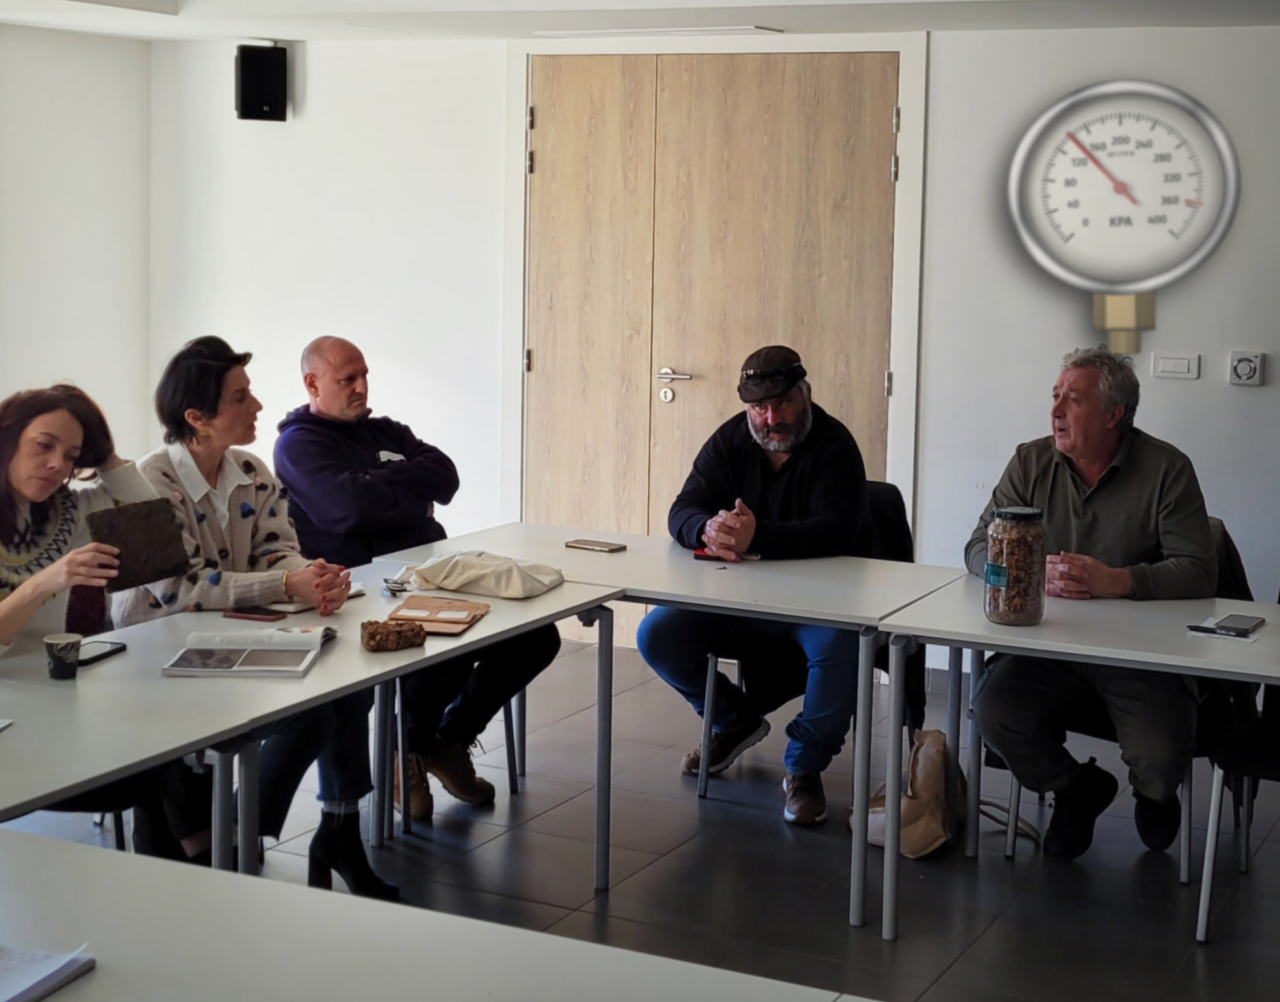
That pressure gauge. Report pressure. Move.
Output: 140 kPa
